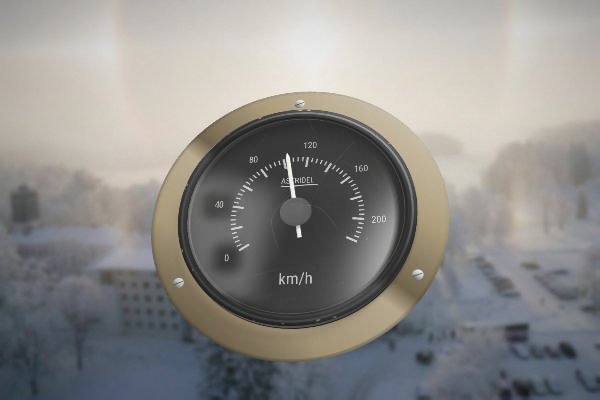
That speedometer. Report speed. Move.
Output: 104 km/h
